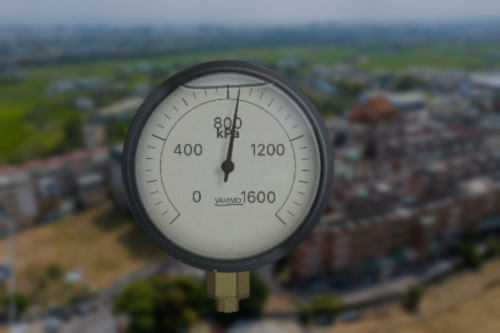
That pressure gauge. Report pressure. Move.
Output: 850 kPa
